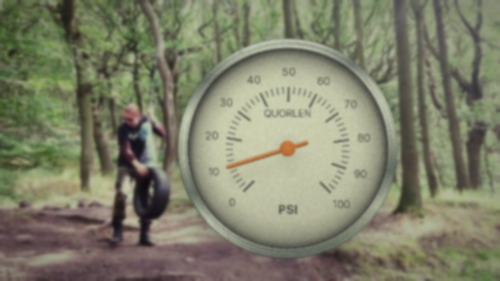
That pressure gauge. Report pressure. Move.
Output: 10 psi
